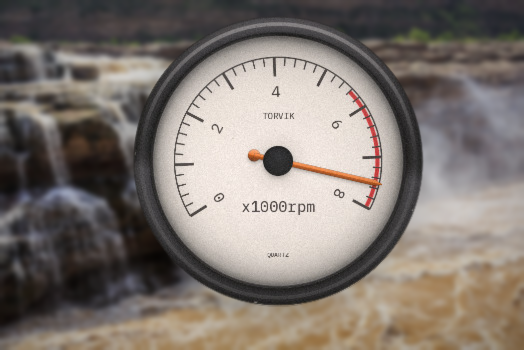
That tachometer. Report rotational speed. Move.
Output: 7500 rpm
